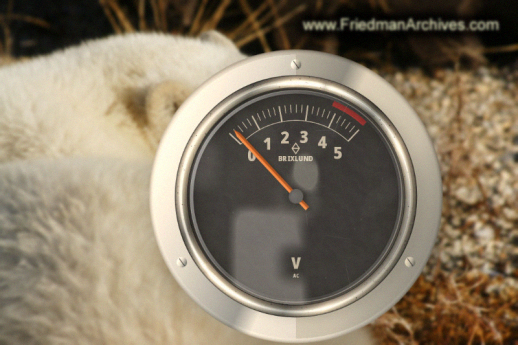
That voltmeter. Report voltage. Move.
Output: 0.2 V
